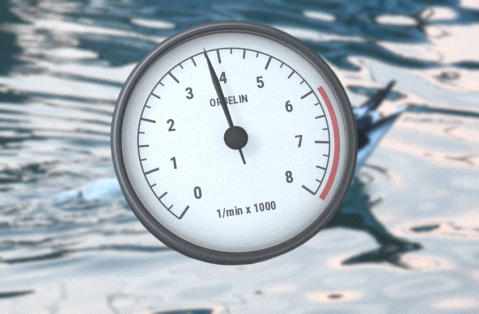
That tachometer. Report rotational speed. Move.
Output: 3750 rpm
